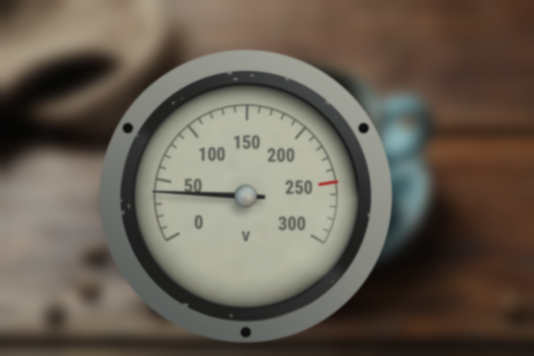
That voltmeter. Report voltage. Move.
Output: 40 V
